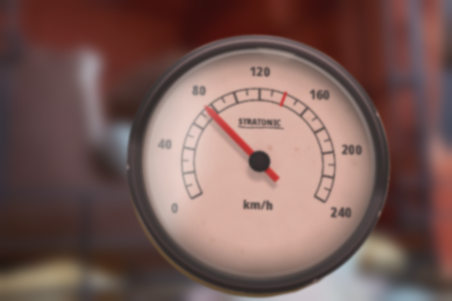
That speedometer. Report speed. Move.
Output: 75 km/h
